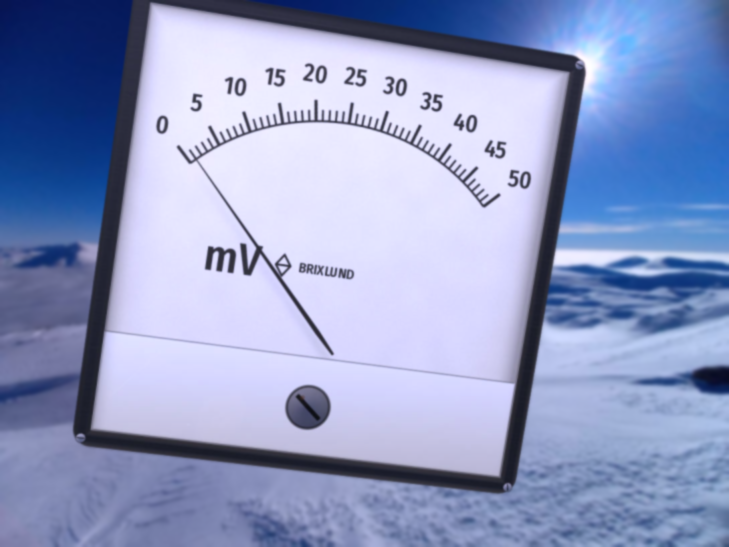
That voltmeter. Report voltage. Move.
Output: 1 mV
